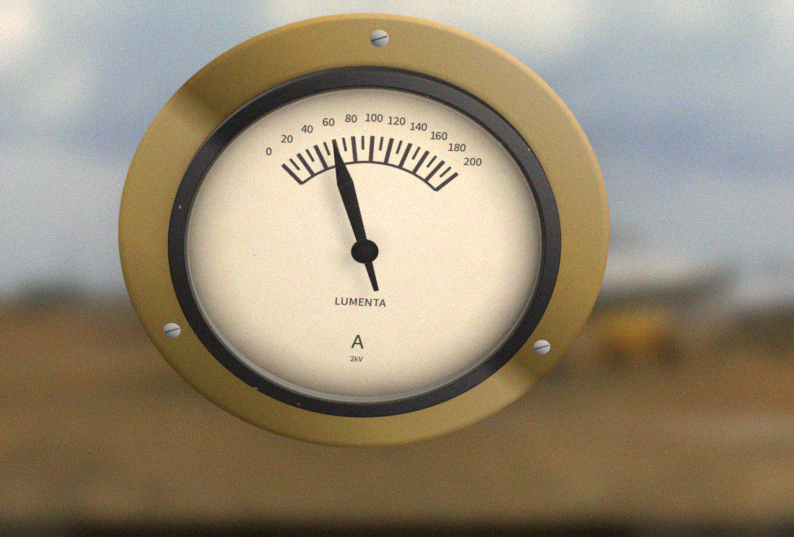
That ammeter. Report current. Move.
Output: 60 A
